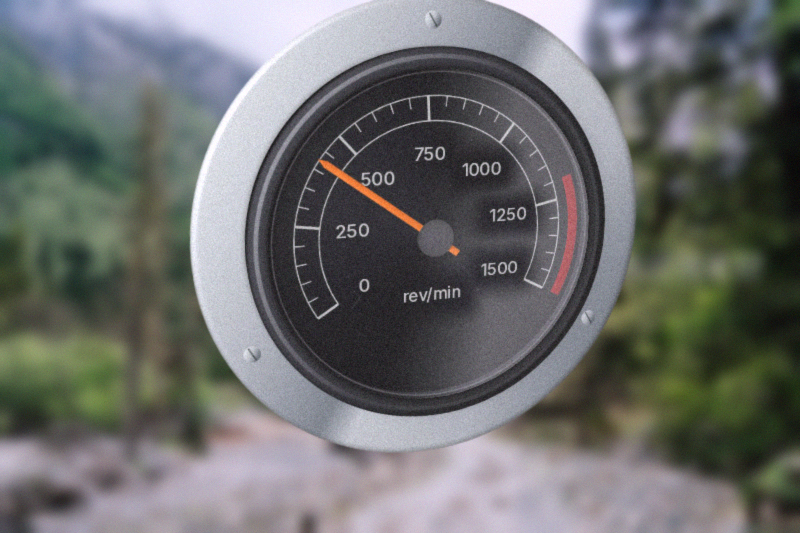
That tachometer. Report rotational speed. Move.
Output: 425 rpm
